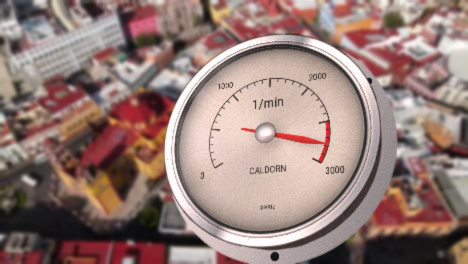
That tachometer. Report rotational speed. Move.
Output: 2800 rpm
